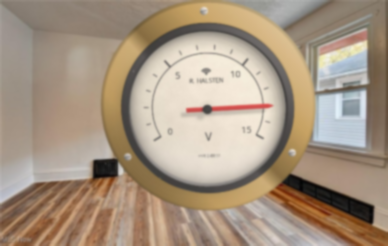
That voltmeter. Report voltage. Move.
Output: 13 V
